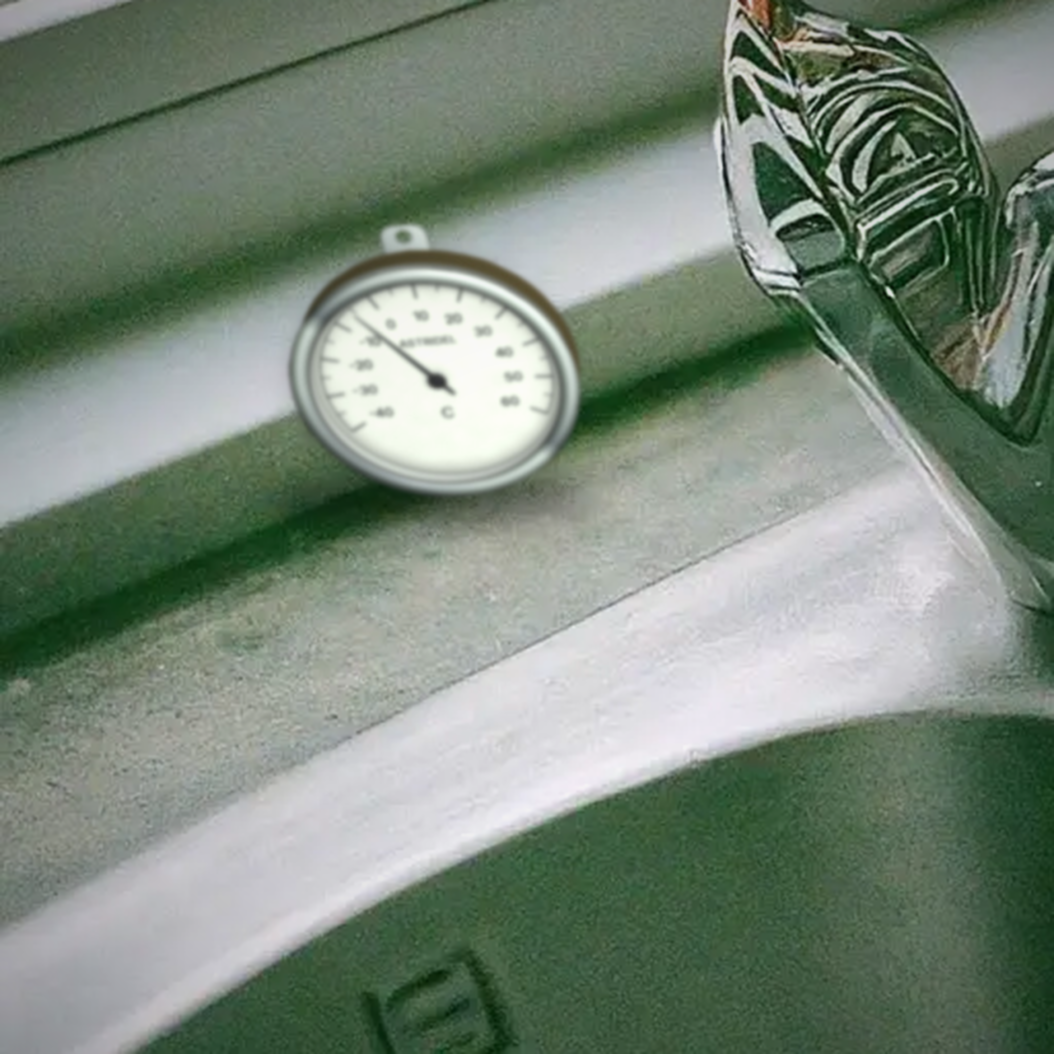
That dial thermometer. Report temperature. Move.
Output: -5 °C
